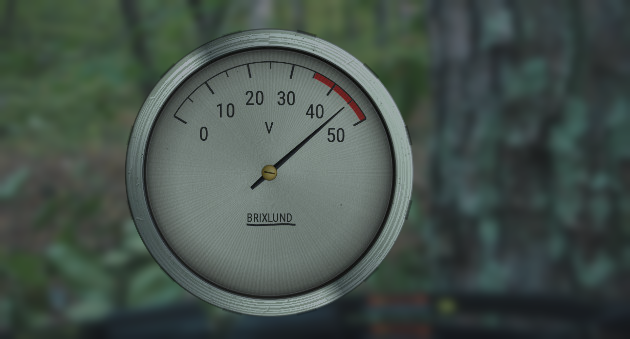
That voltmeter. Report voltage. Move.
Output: 45 V
